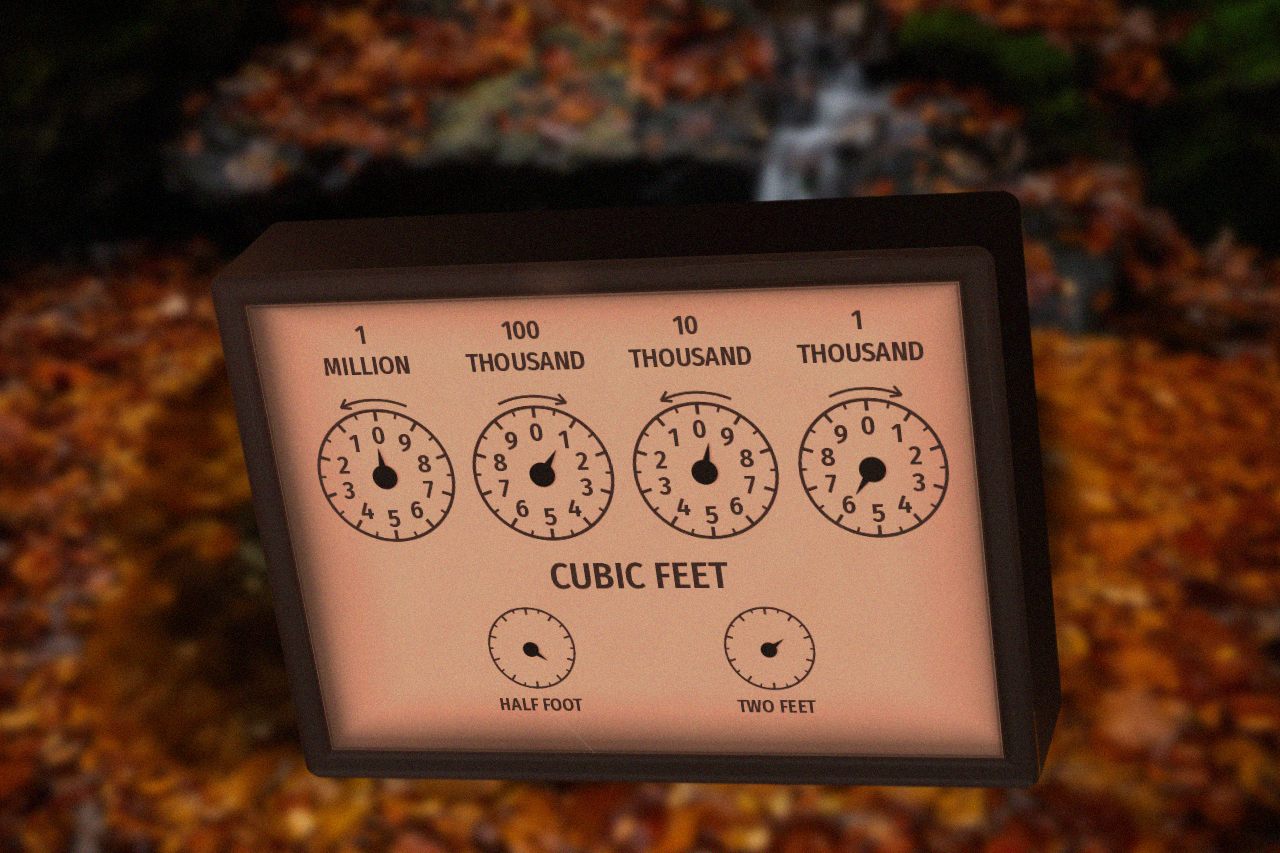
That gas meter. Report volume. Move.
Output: 9600 ft³
